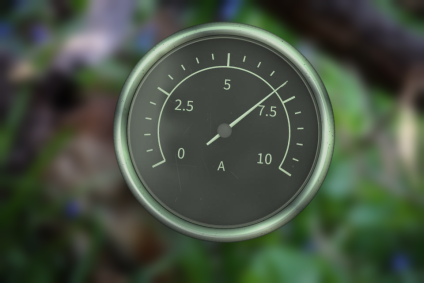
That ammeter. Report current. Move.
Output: 7 A
